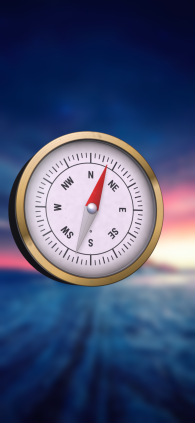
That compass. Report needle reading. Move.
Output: 20 °
